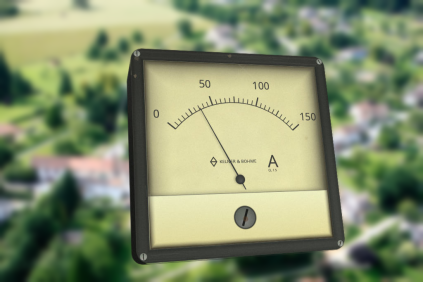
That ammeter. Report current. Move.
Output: 35 A
